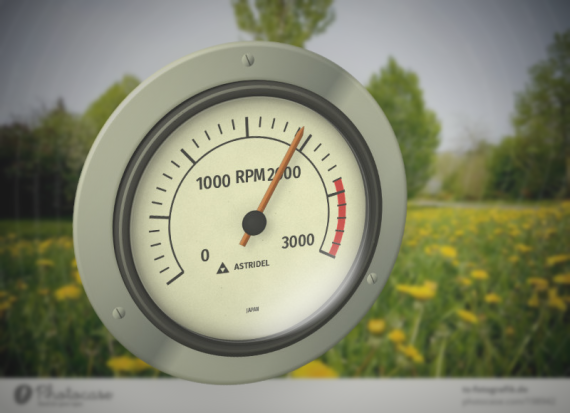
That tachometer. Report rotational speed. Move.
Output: 1900 rpm
